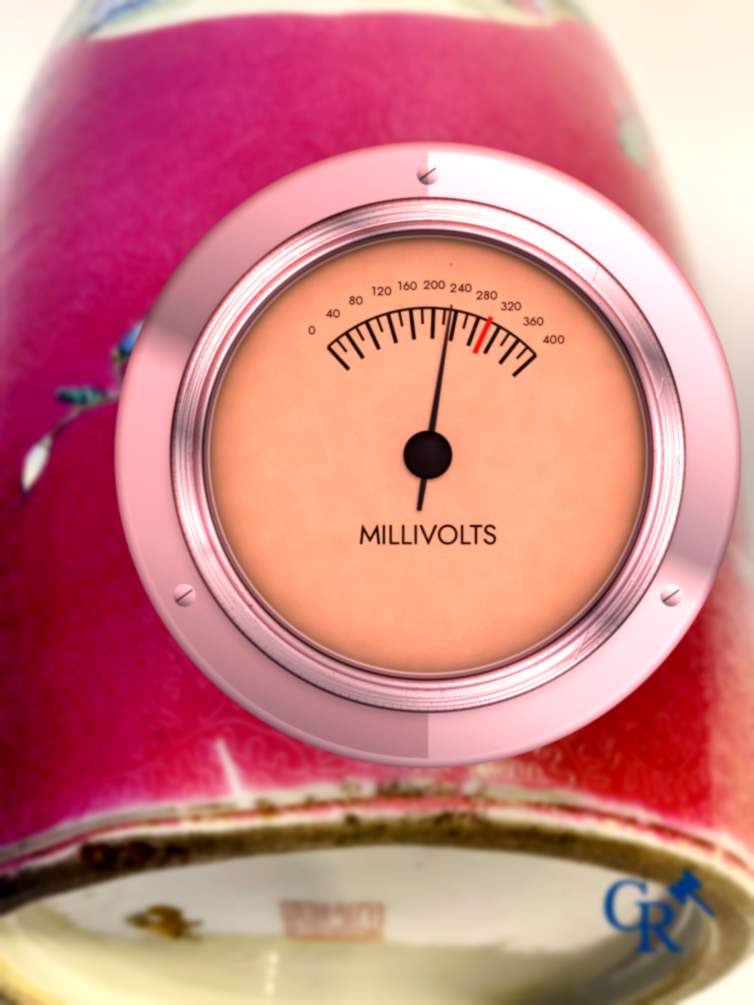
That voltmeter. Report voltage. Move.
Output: 230 mV
